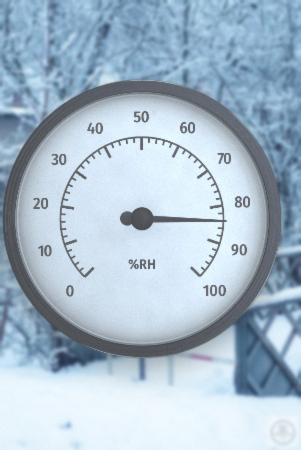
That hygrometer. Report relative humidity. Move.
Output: 84 %
